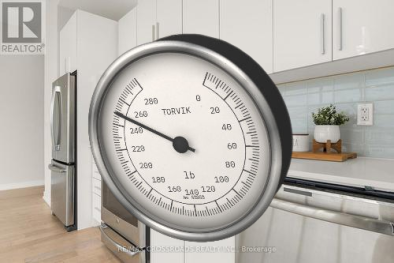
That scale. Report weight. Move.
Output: 250 lb
